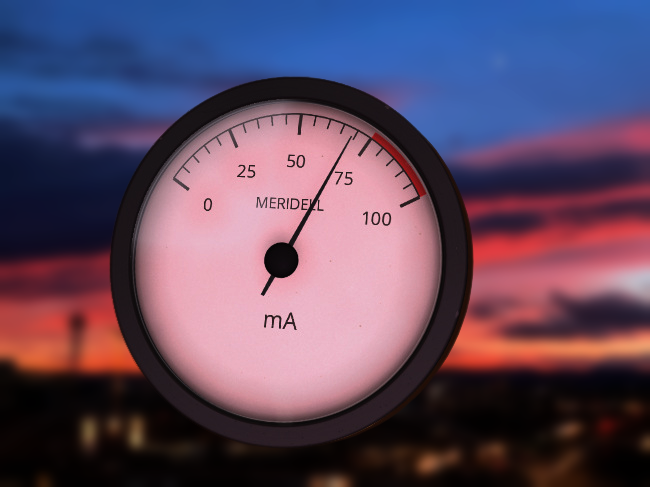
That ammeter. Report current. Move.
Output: 70 mA
